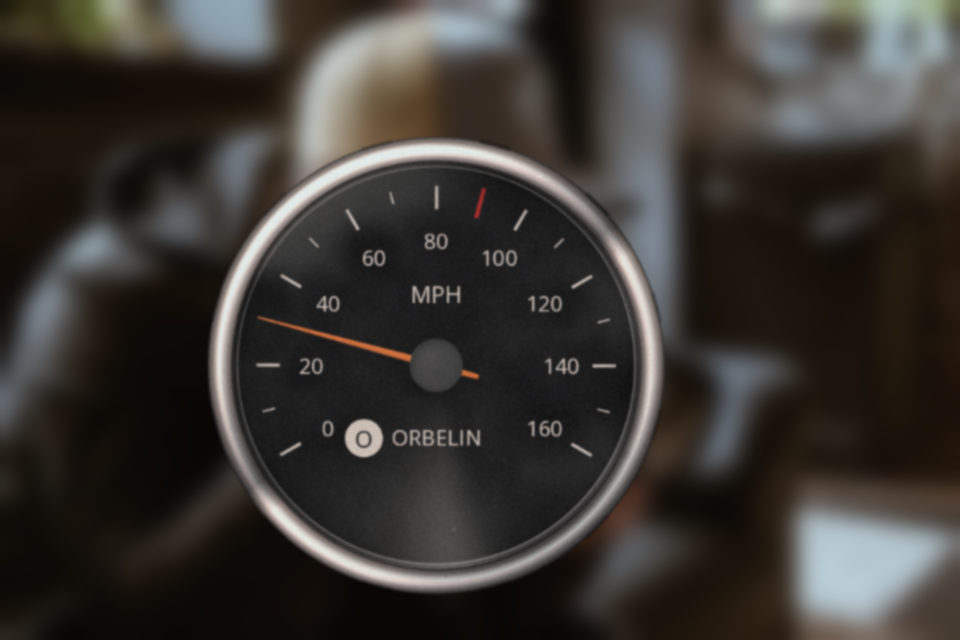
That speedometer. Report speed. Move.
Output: 30 mph
